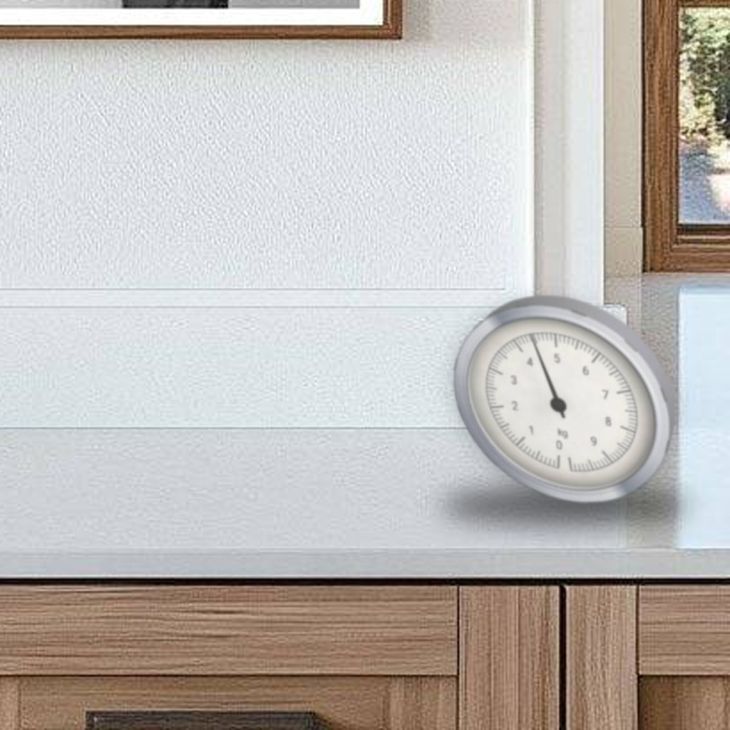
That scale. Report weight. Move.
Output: 4.5 kg
